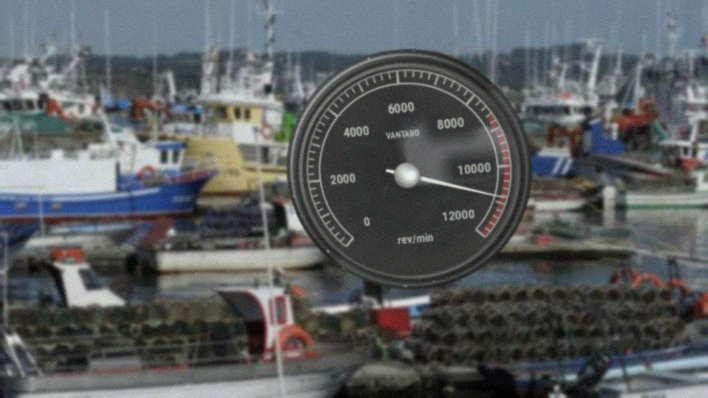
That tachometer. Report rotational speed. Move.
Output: 10800 rpm
